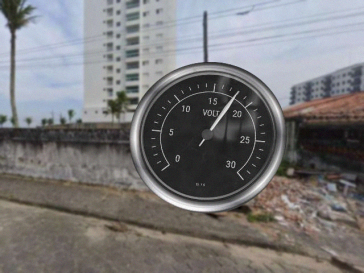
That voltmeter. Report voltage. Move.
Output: 18 V
